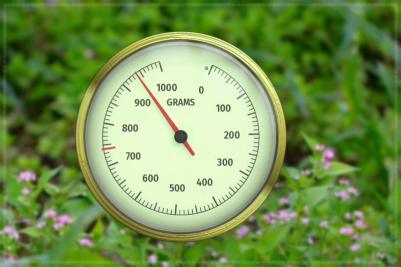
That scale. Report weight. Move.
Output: 940 g
